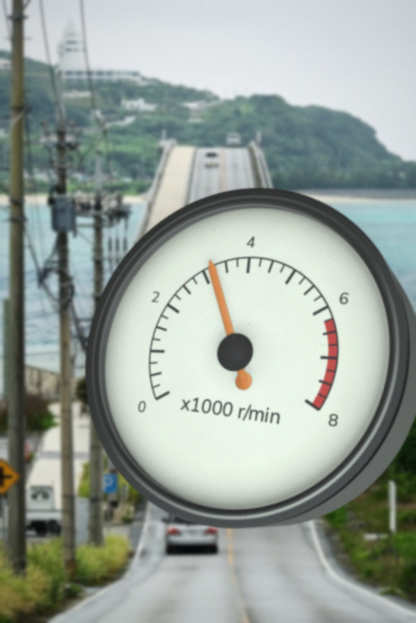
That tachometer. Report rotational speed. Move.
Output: 3250 rpm
